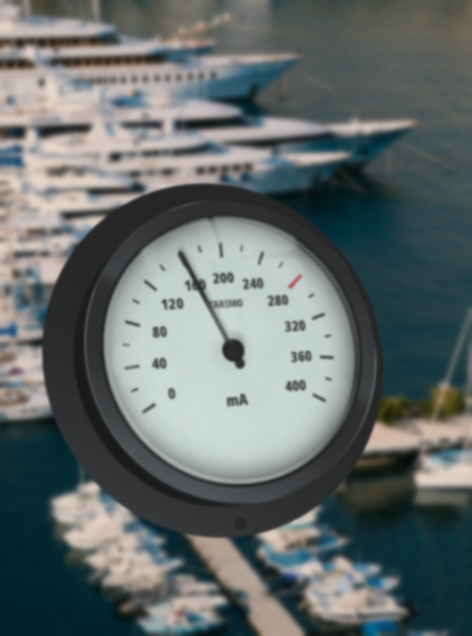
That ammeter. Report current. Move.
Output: 160 mA
